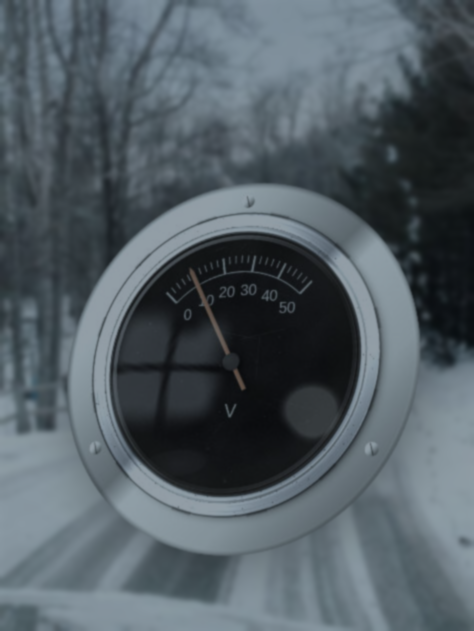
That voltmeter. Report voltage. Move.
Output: 10 V
